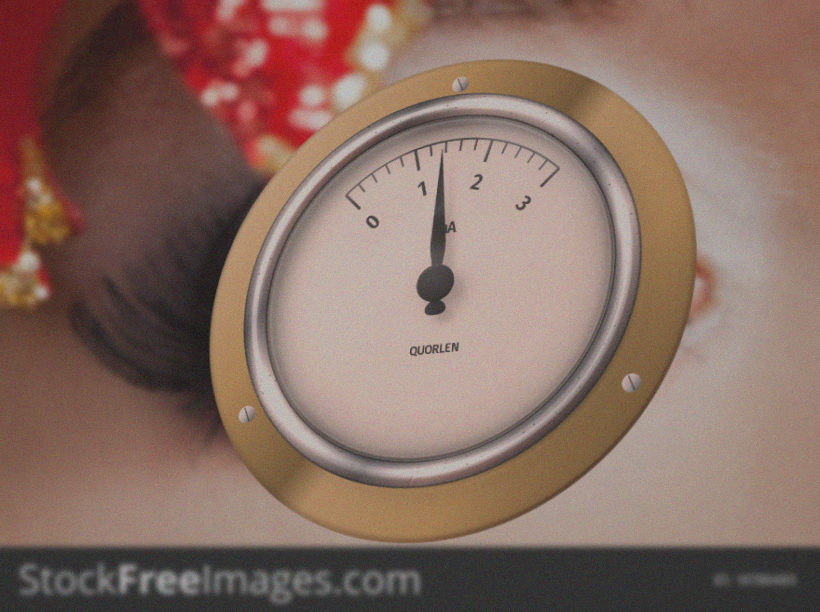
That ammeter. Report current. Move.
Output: 1.4 mA
